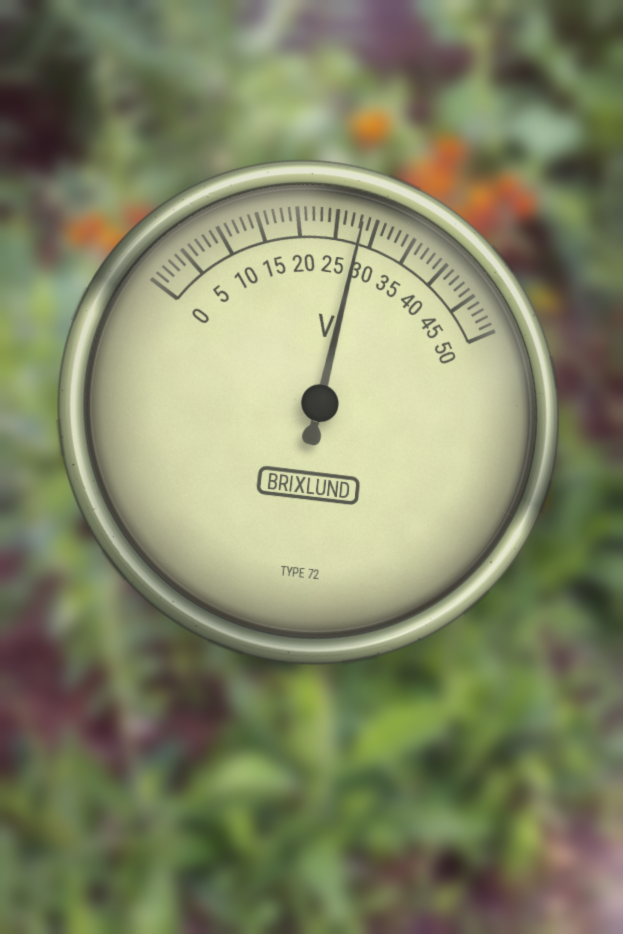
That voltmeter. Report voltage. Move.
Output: 28 V
